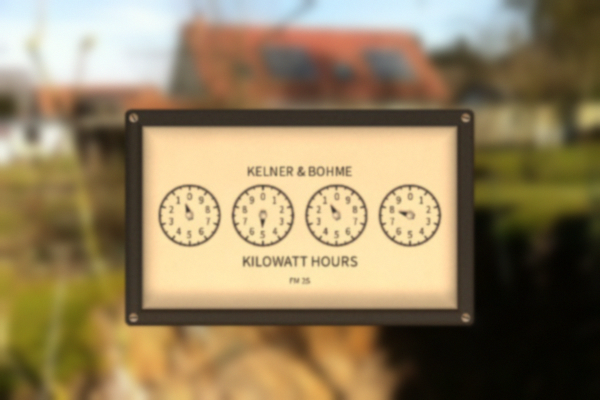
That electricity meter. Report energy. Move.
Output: 508 kWh
